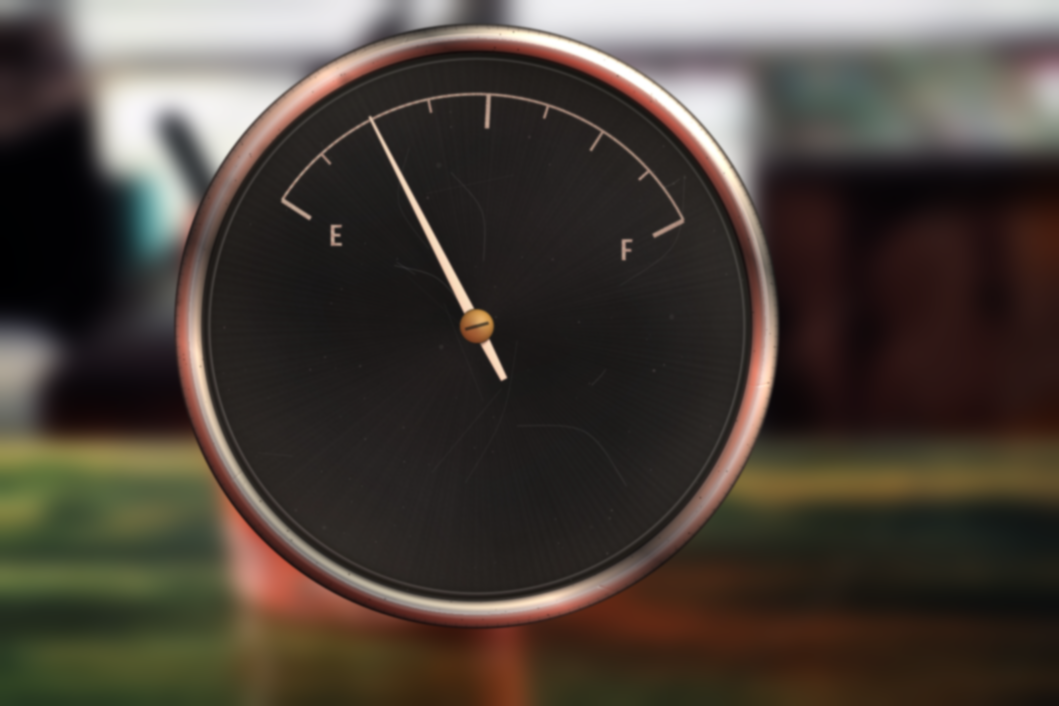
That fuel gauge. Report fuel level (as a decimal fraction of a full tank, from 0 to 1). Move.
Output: 0.25
